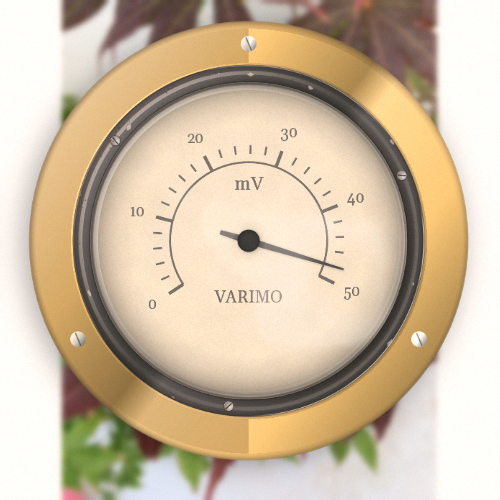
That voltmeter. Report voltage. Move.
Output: 48 mV
